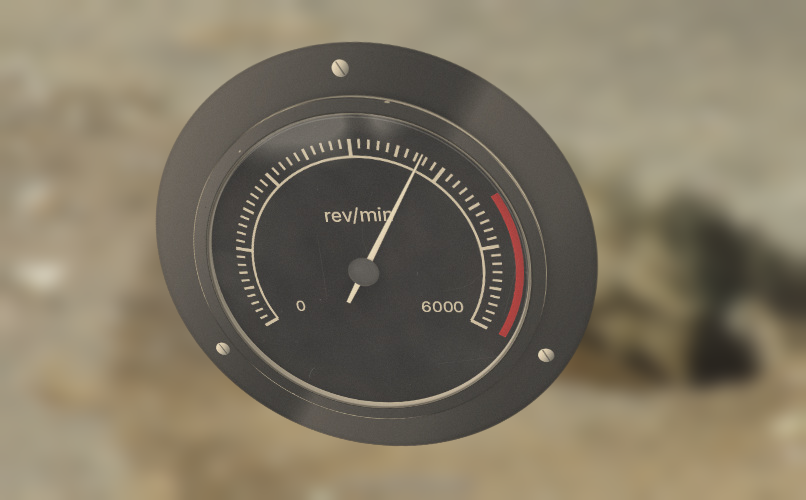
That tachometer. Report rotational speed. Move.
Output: 3750 rpm
